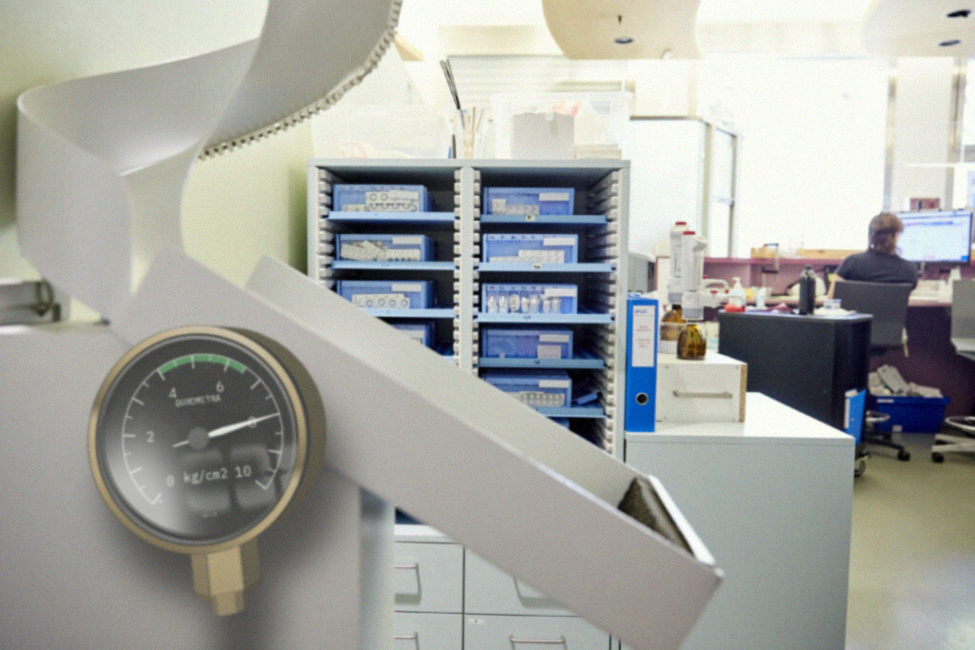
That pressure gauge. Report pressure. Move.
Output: 8 kg/cm²
